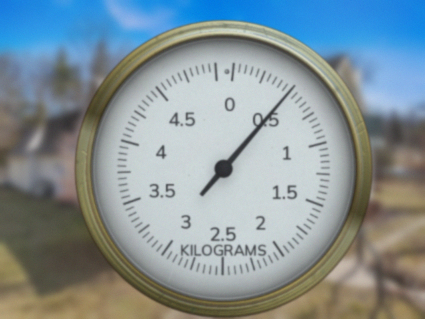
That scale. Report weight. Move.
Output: 0.5 kg
